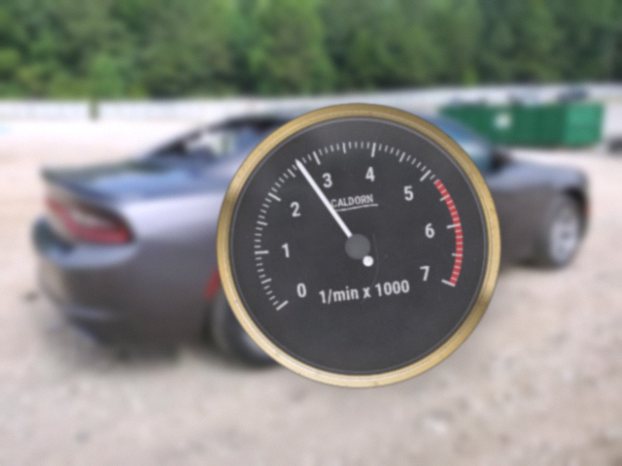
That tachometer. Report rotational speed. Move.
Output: 2700 rpm
